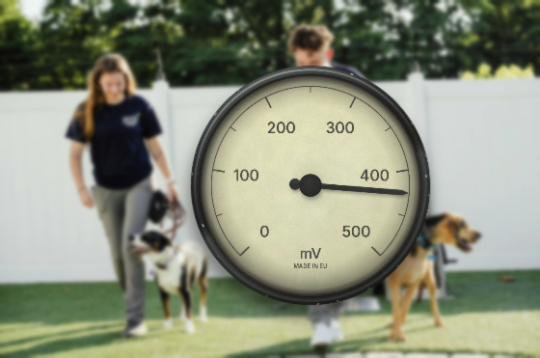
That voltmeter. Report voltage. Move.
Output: 425 mV
